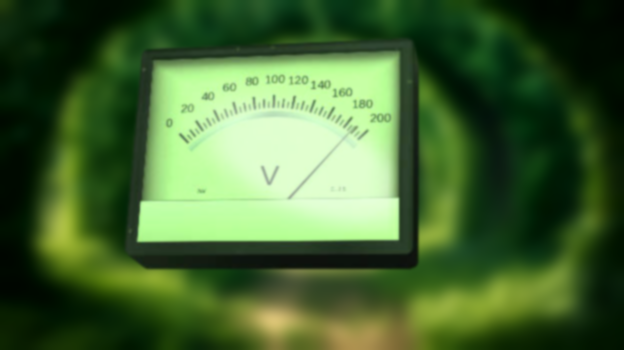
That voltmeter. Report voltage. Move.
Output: 190 V
